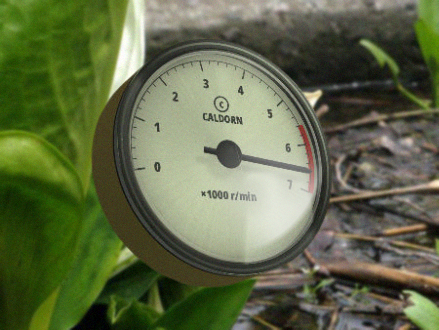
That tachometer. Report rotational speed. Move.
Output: 6600 rpm
